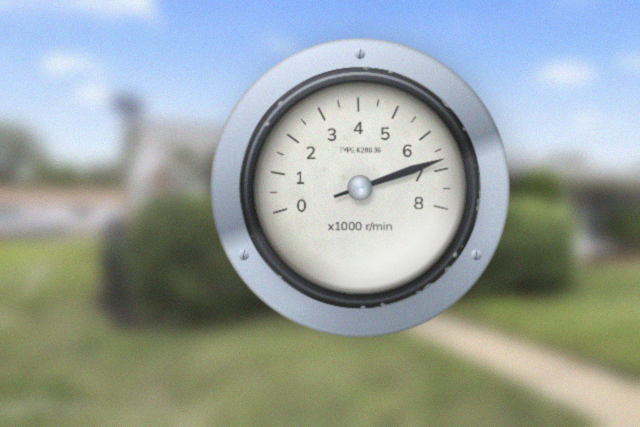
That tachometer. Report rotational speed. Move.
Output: 6750 rpm
